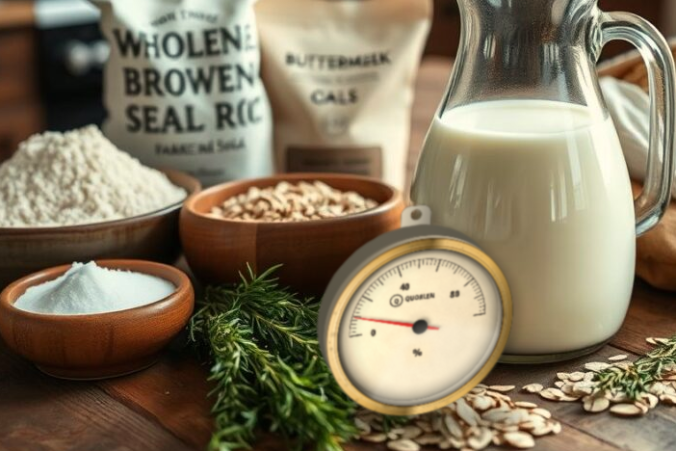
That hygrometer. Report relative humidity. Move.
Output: 10 %
